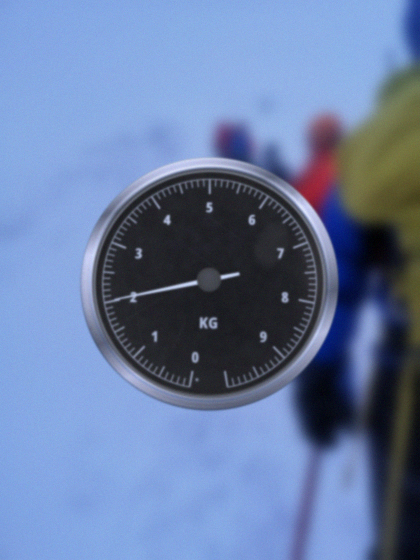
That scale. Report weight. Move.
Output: 2 kg
